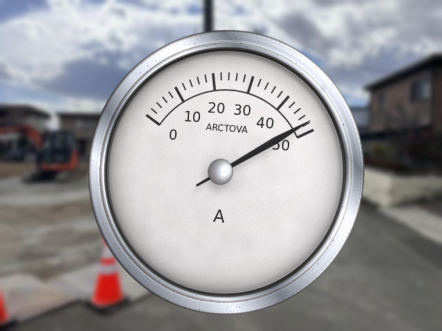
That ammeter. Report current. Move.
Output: 48 A
